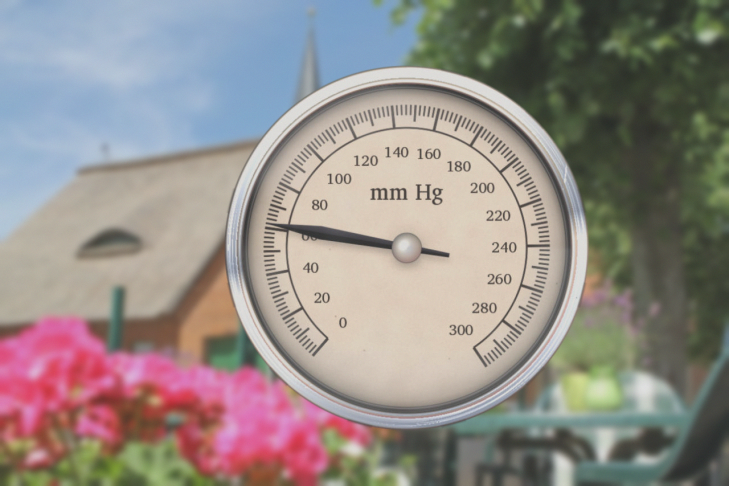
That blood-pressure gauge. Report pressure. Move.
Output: 62 mmHg
